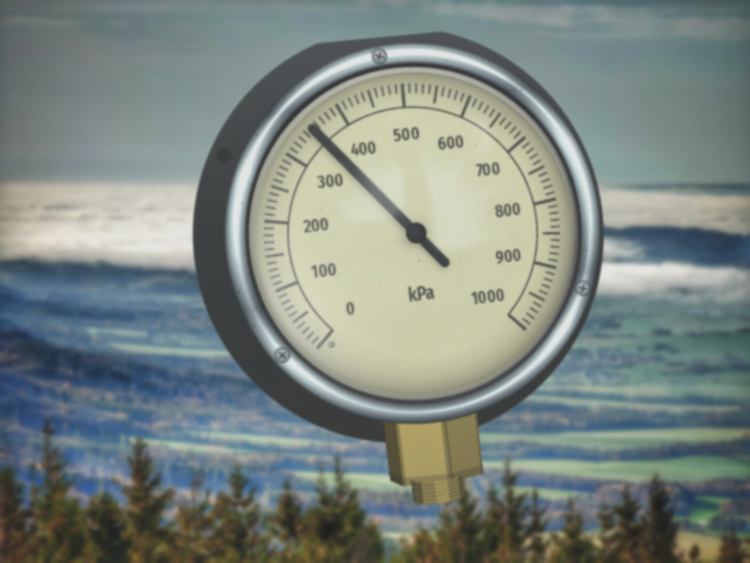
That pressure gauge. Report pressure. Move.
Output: 350 kPa
